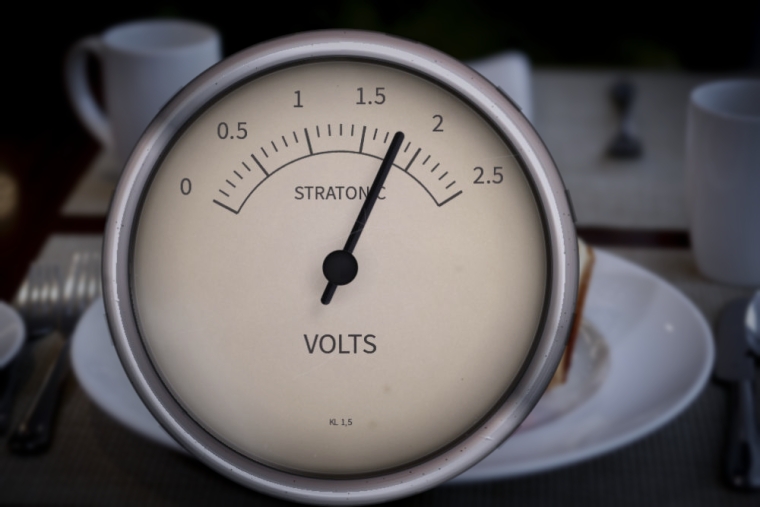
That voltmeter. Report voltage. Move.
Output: 1.8 V
